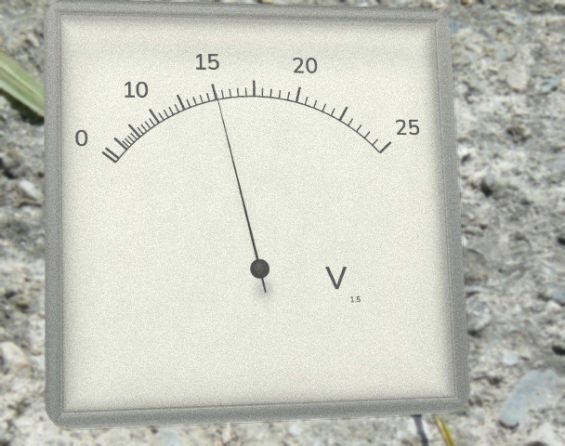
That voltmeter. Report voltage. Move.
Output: 15 V
